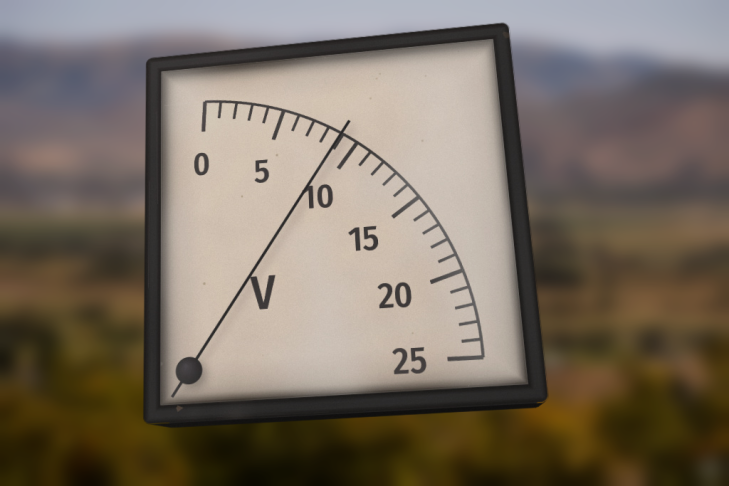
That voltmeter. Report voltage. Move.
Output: 9 V
